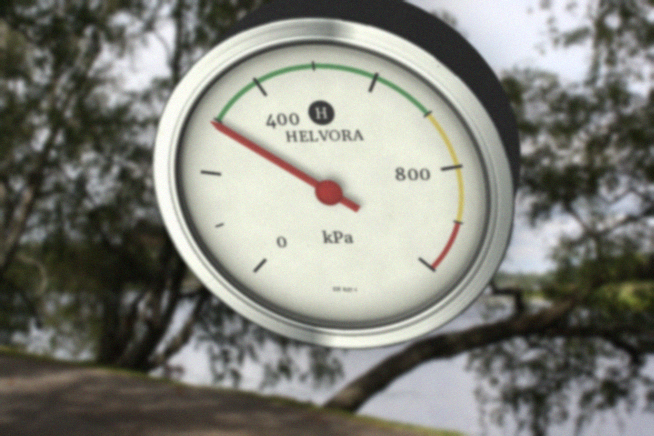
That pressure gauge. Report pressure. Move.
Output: 300 kPa
